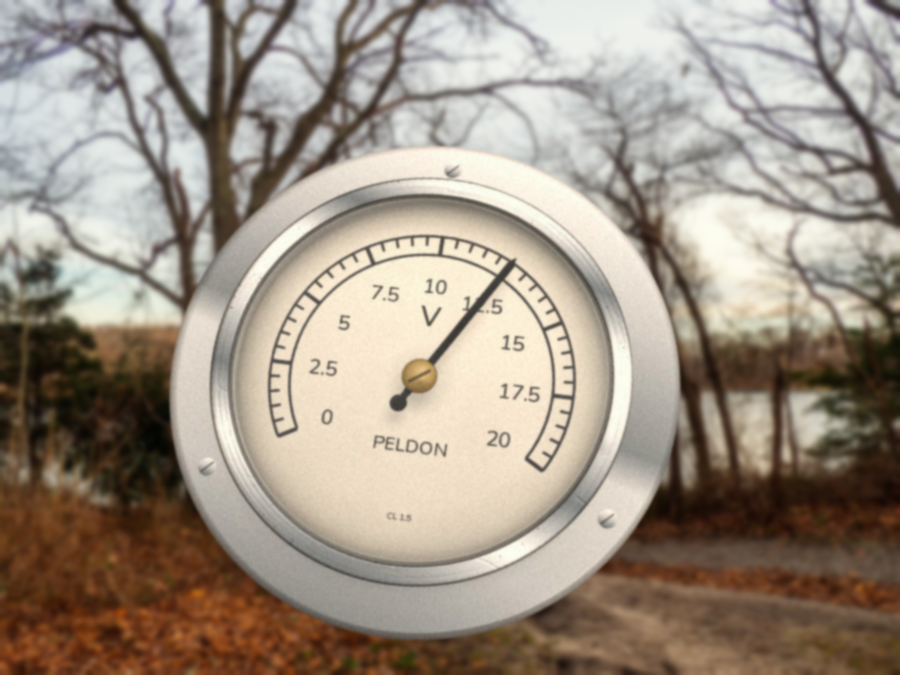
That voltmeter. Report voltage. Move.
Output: 12.5 V
